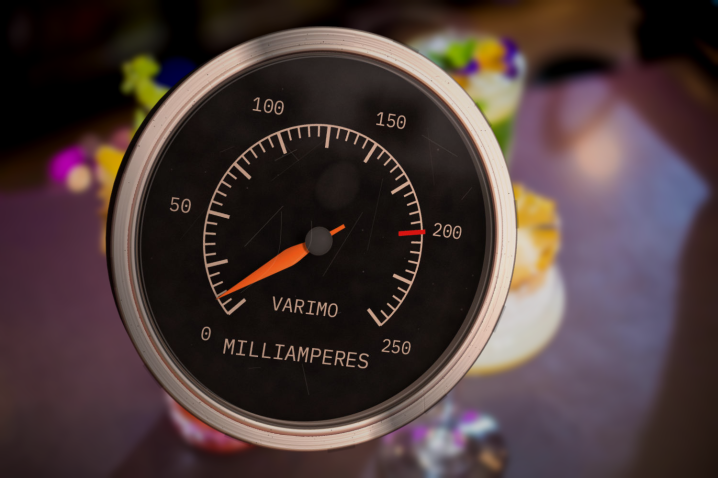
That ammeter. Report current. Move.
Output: 10 mA
